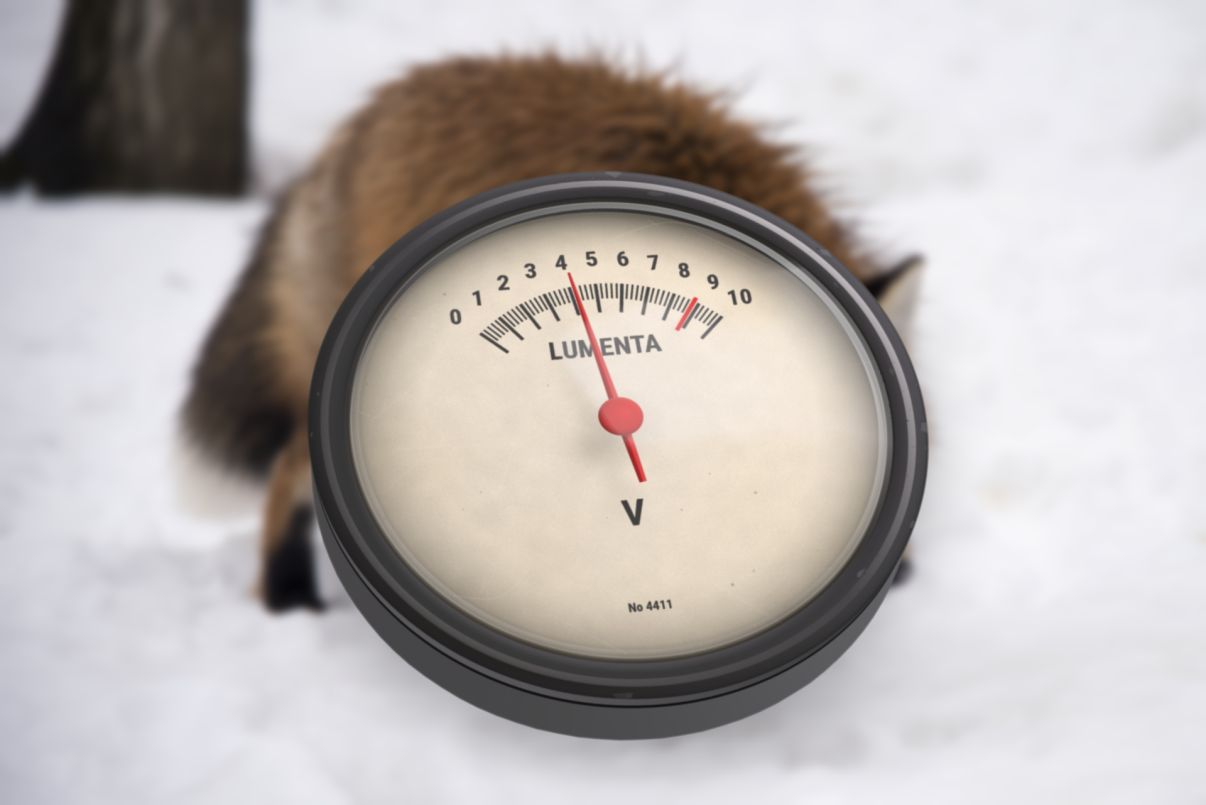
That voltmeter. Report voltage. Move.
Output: 4 V
